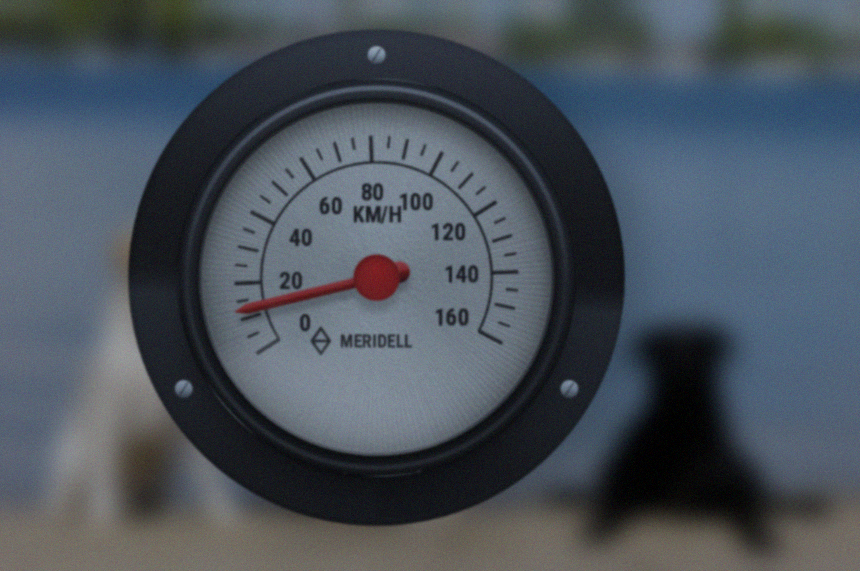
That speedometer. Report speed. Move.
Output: 12.5 km/h
